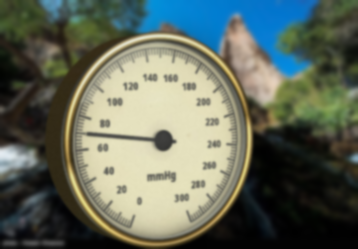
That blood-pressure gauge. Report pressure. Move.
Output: 70 mmHg
